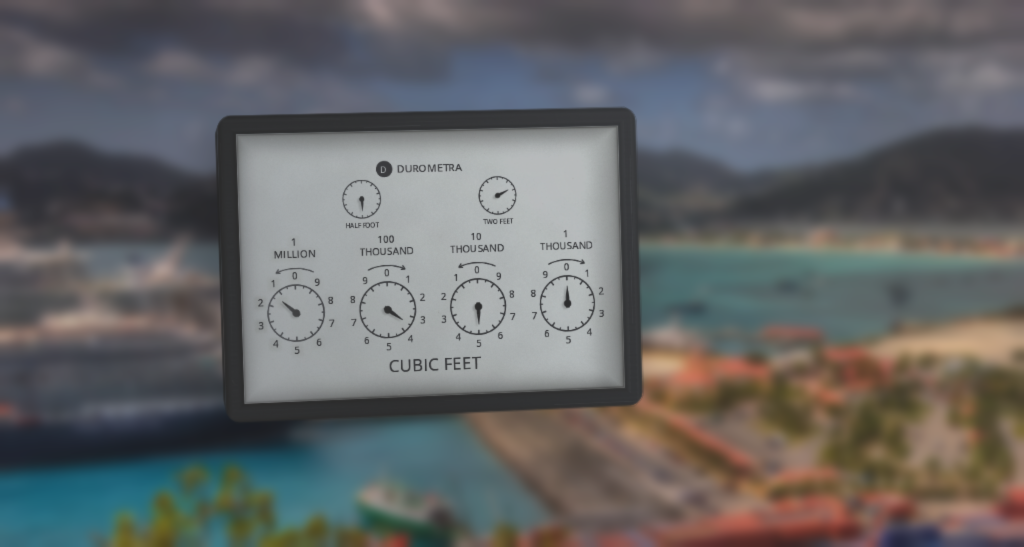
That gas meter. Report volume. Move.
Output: 135000 ft³
